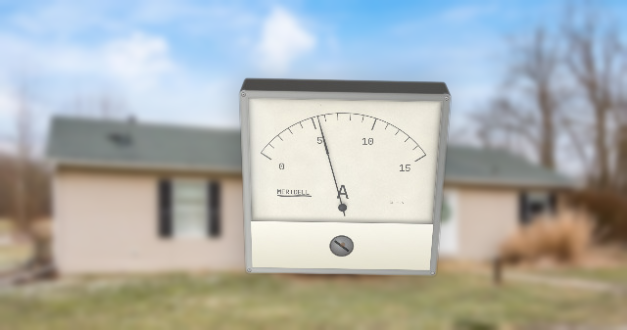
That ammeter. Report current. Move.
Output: 5.5 A
